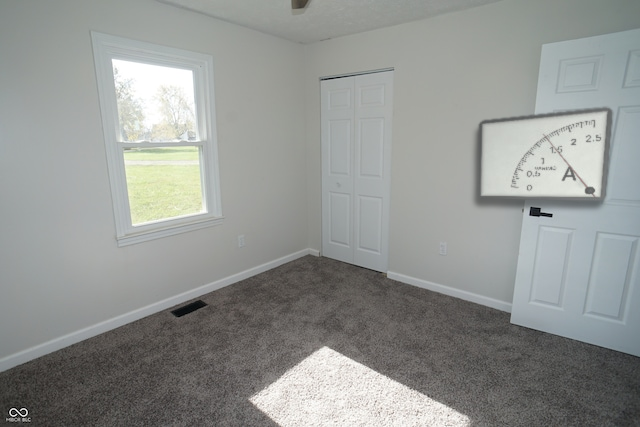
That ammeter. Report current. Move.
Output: 1.5 A
